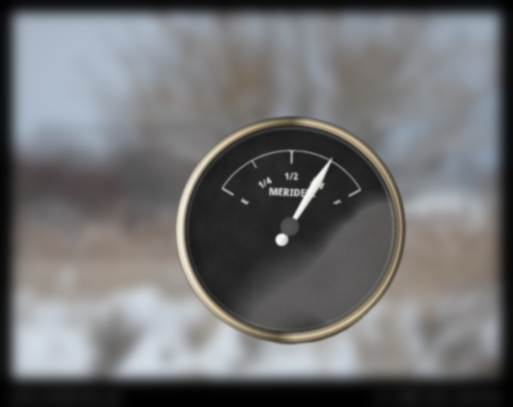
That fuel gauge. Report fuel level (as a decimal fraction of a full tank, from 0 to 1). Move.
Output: 0.75
